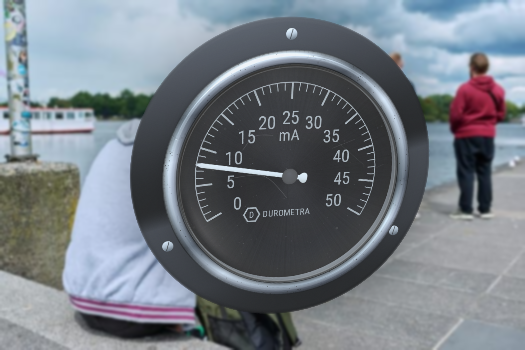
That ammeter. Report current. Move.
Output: 8 mA
